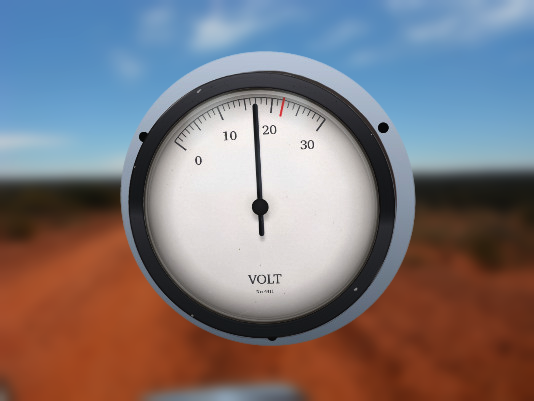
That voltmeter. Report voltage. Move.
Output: 17 V
